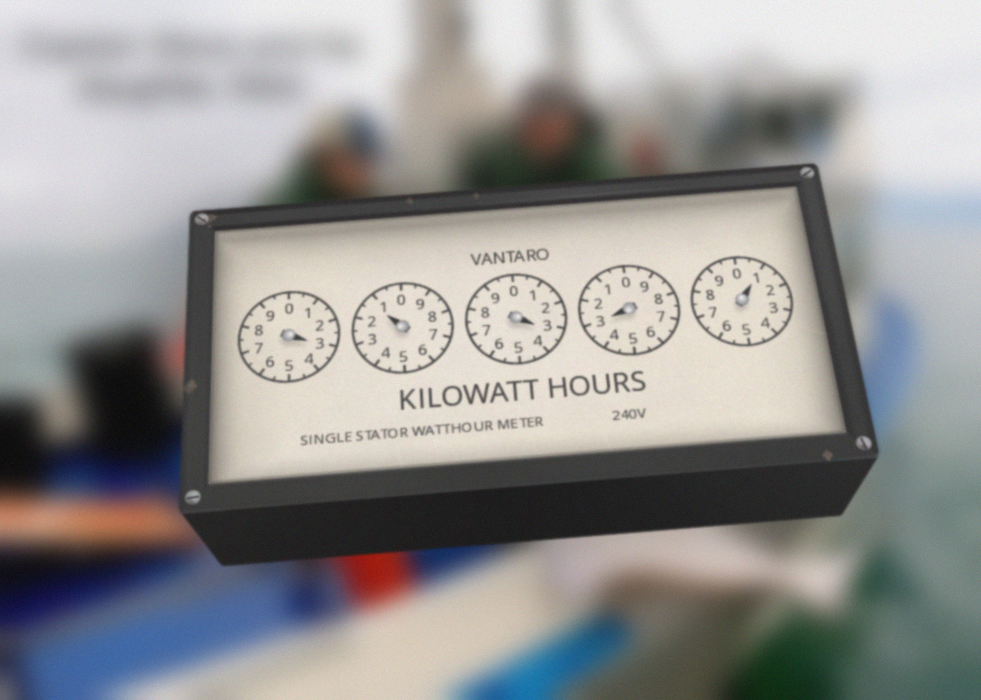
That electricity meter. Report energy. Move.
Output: 31331 kWh
